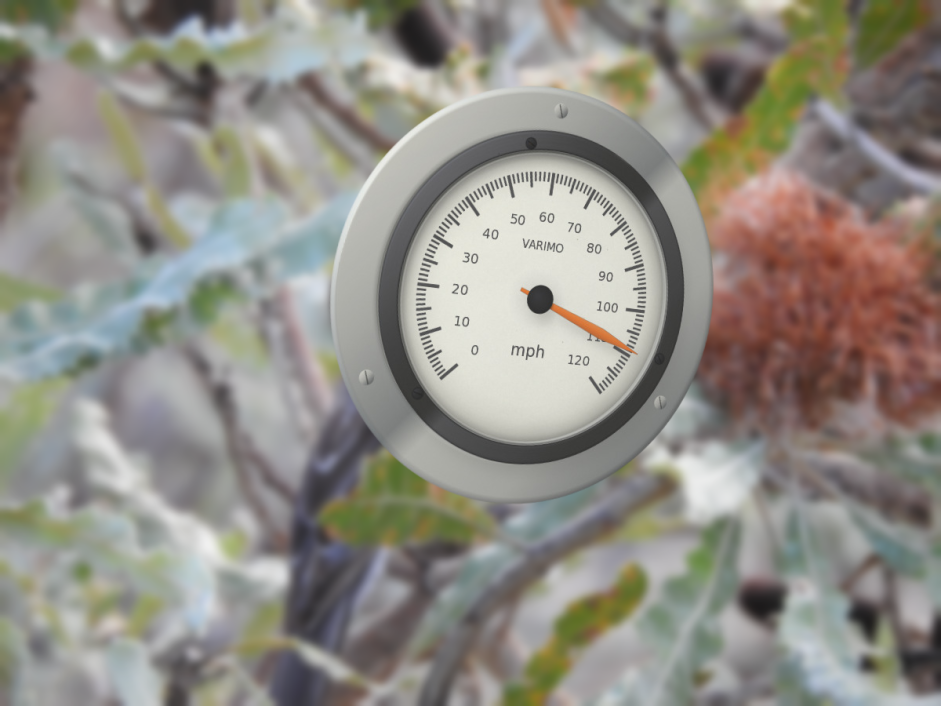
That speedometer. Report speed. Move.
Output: 109 mph
